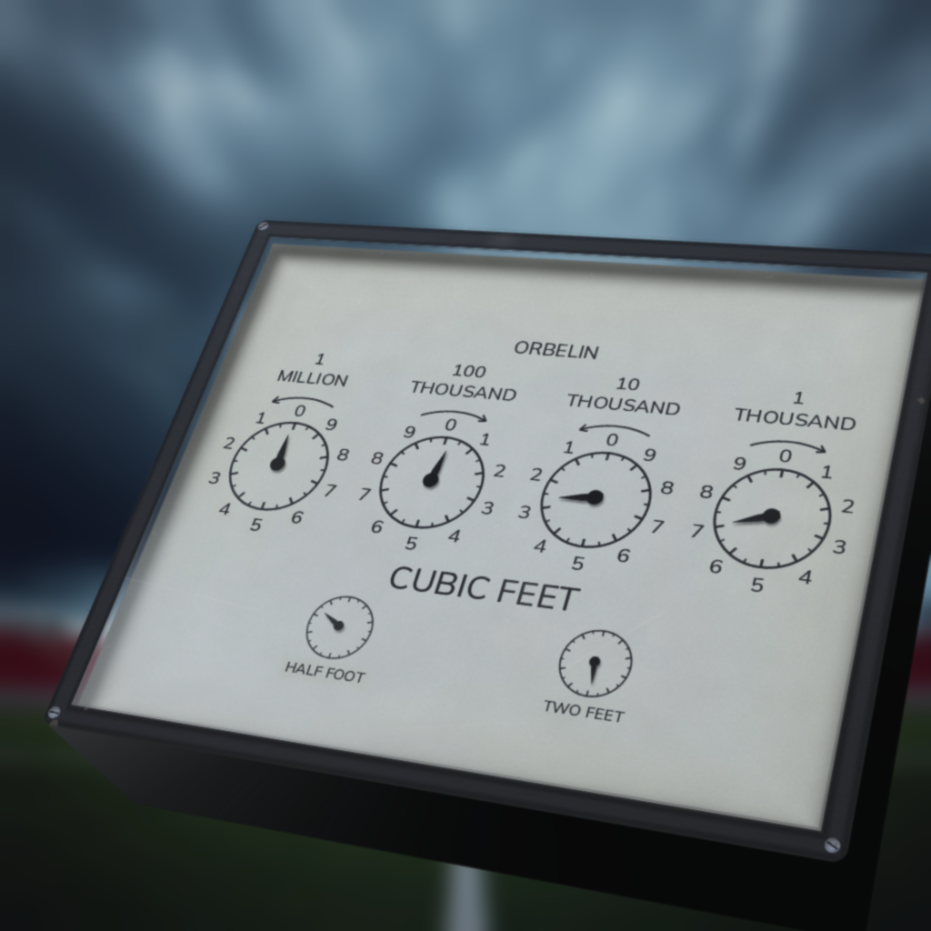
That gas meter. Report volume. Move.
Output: 2700 ft³
